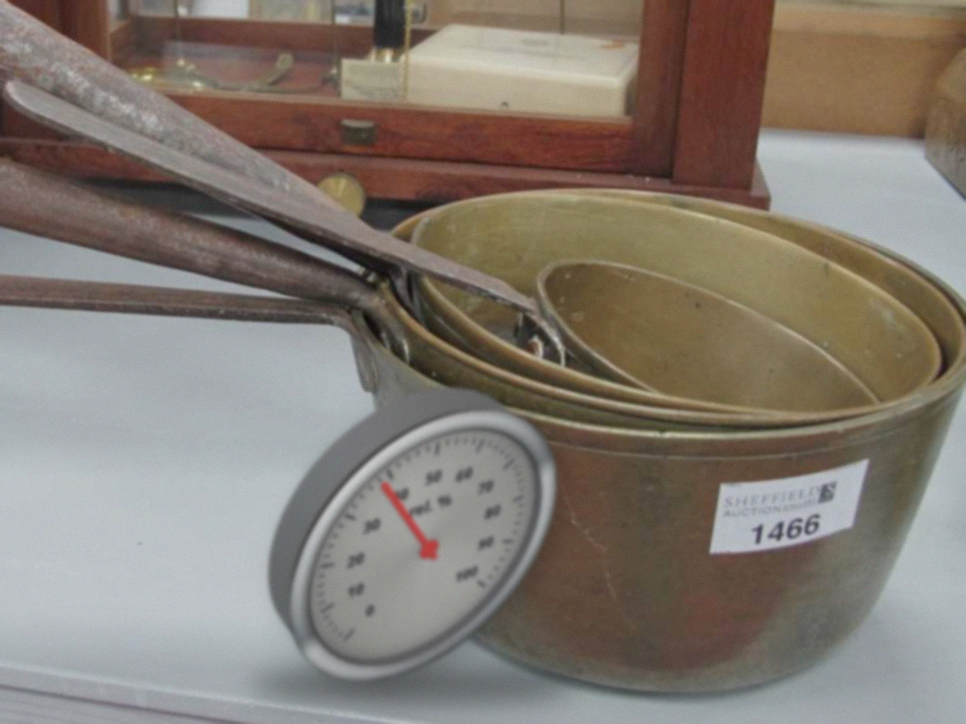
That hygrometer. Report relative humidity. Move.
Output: 38 %
